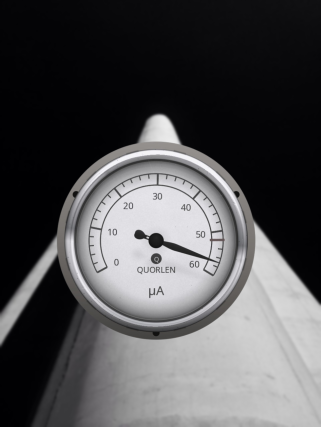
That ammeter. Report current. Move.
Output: 57 µA
